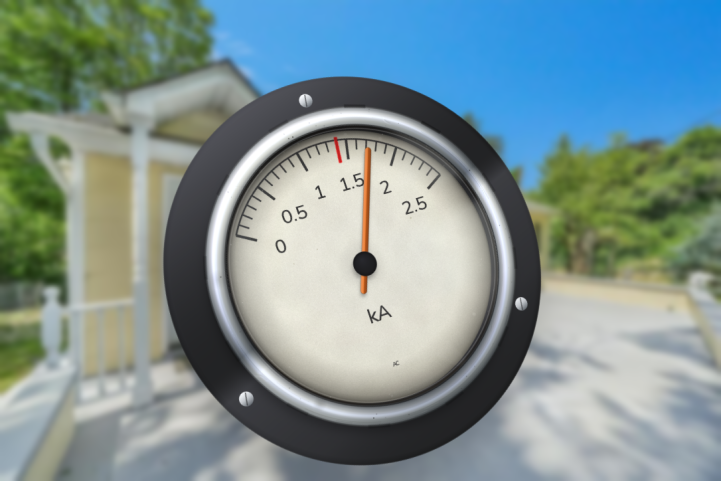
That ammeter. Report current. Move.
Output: 1.7 kA
